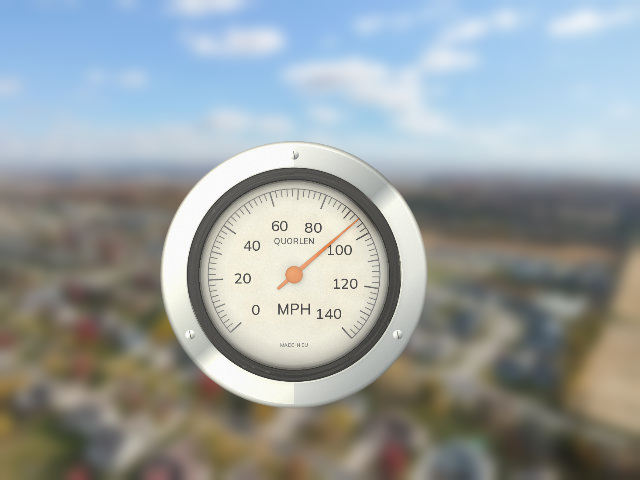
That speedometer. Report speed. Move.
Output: 94 mph
